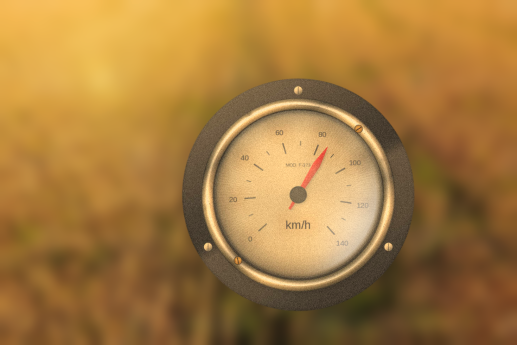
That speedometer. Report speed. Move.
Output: 85 km/h
